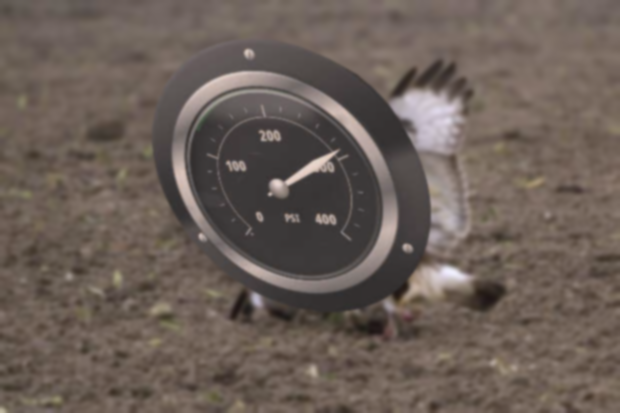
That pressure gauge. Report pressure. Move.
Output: 290 psi
